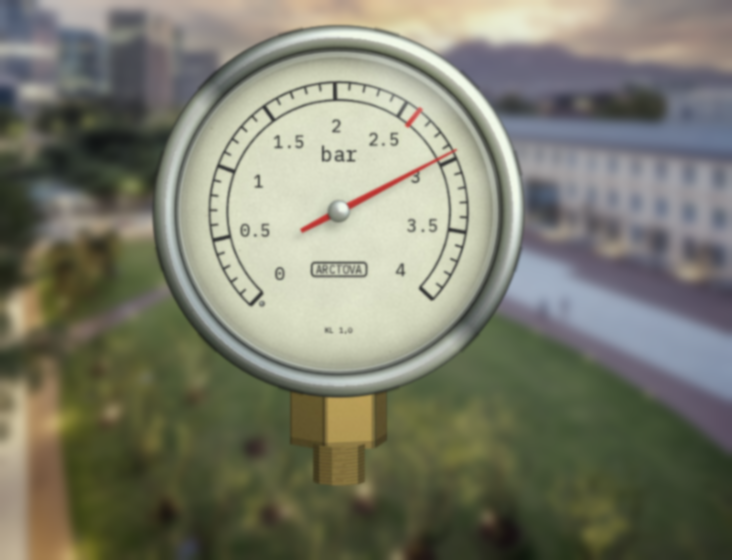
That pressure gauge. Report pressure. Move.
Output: 2.95 bar
